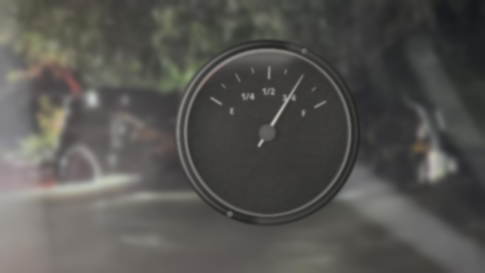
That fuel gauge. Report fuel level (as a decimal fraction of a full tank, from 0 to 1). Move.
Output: 0.75
